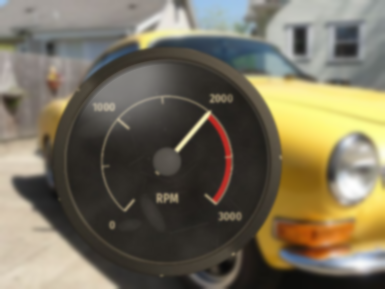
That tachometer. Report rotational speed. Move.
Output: 2000 rpm
